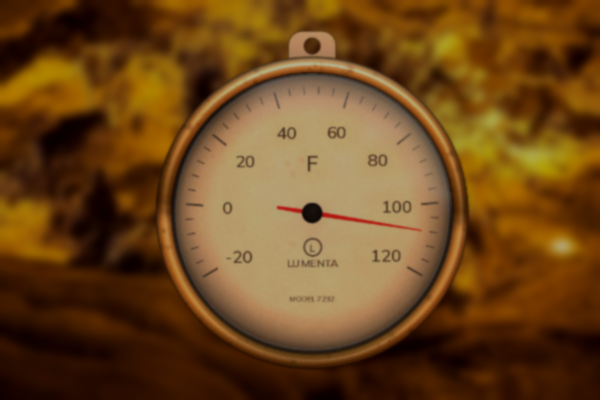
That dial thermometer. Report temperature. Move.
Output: 108 °F
